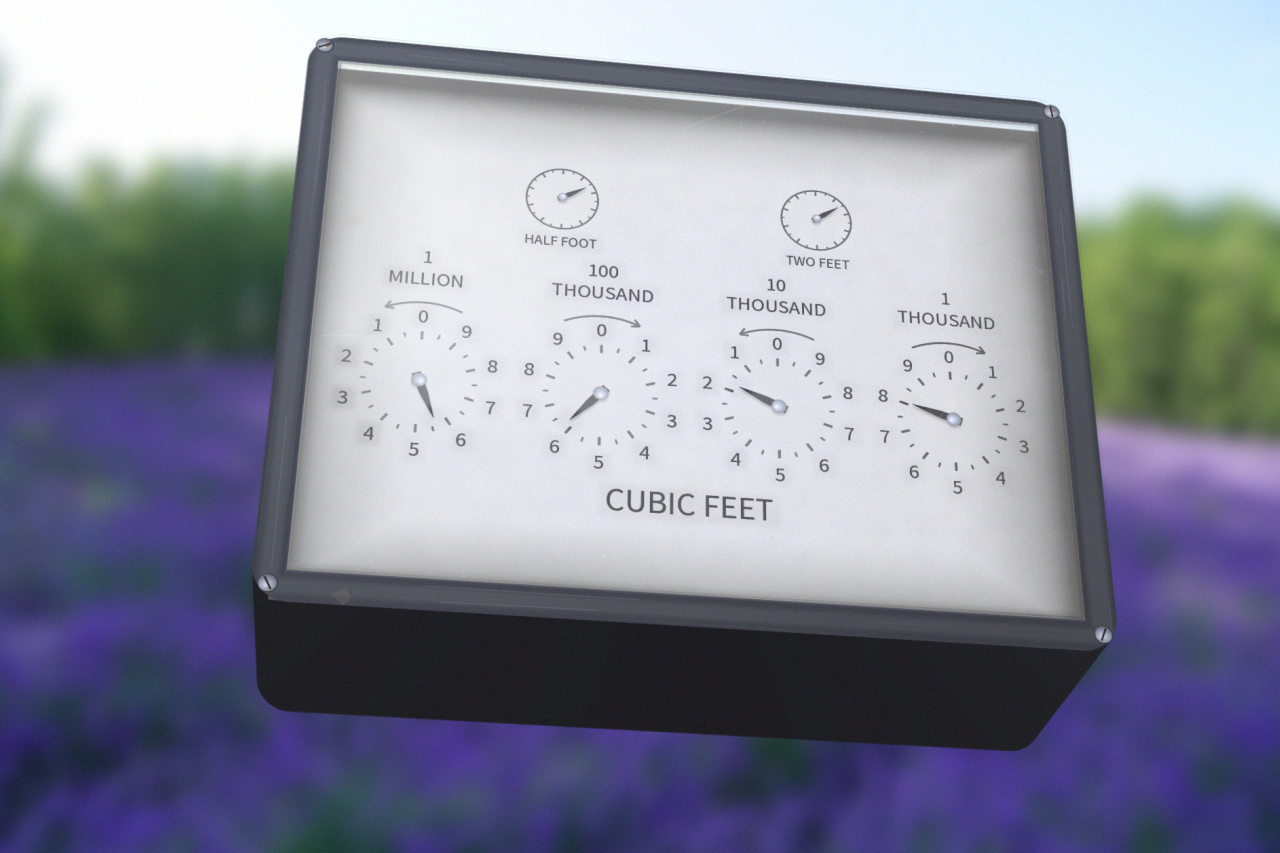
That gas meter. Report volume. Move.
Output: 561800 ft³
